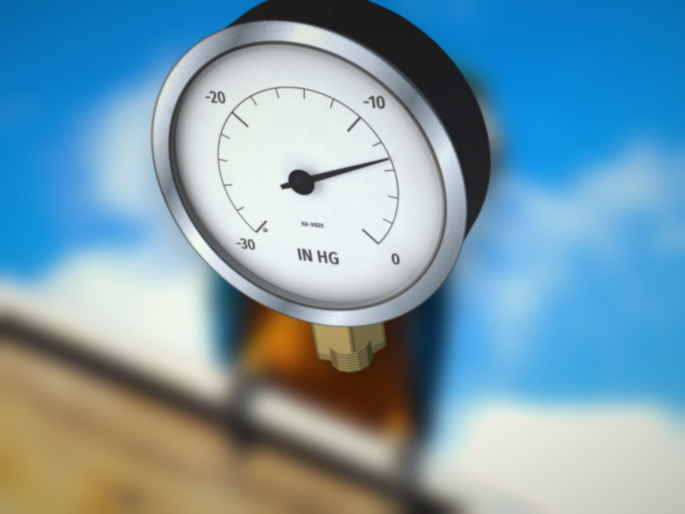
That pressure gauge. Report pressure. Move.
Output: -7 inHg
